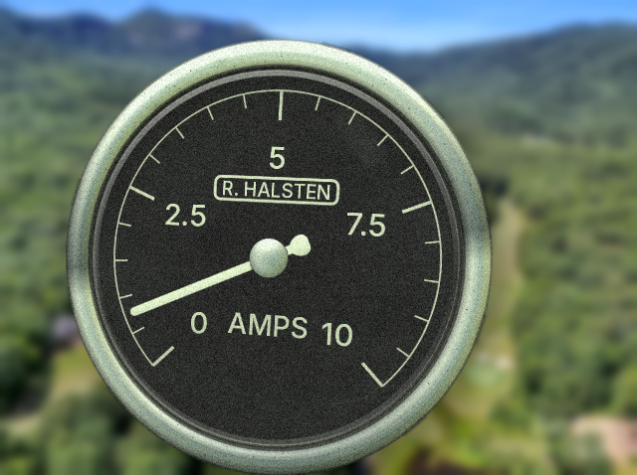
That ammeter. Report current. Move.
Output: 0.75 A
